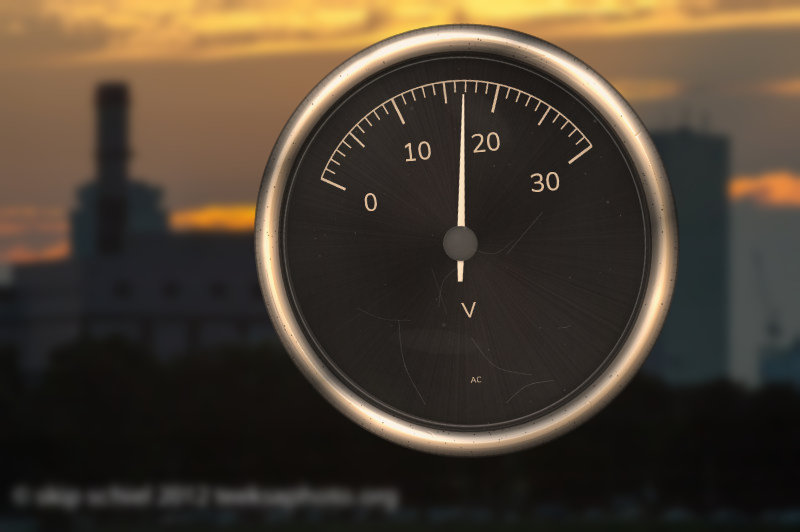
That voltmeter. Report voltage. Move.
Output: 17 V
